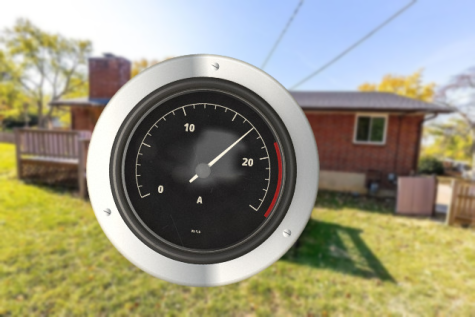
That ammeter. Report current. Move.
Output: 17 A
